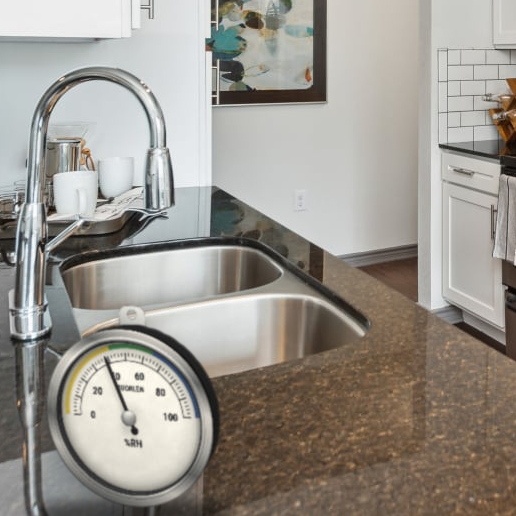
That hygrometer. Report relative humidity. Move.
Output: 40 %
